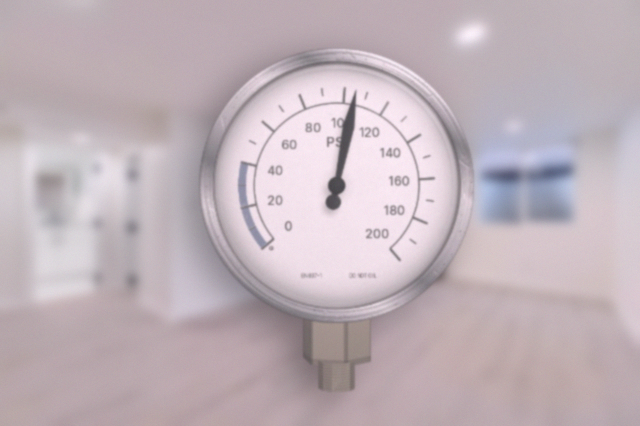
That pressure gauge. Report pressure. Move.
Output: 105 psi
